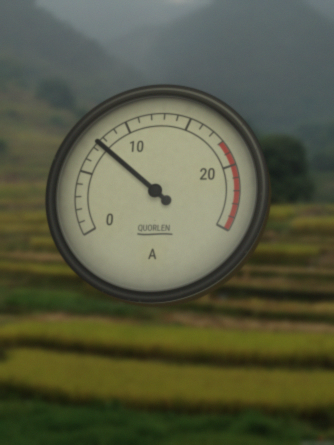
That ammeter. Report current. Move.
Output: 7.5 A
